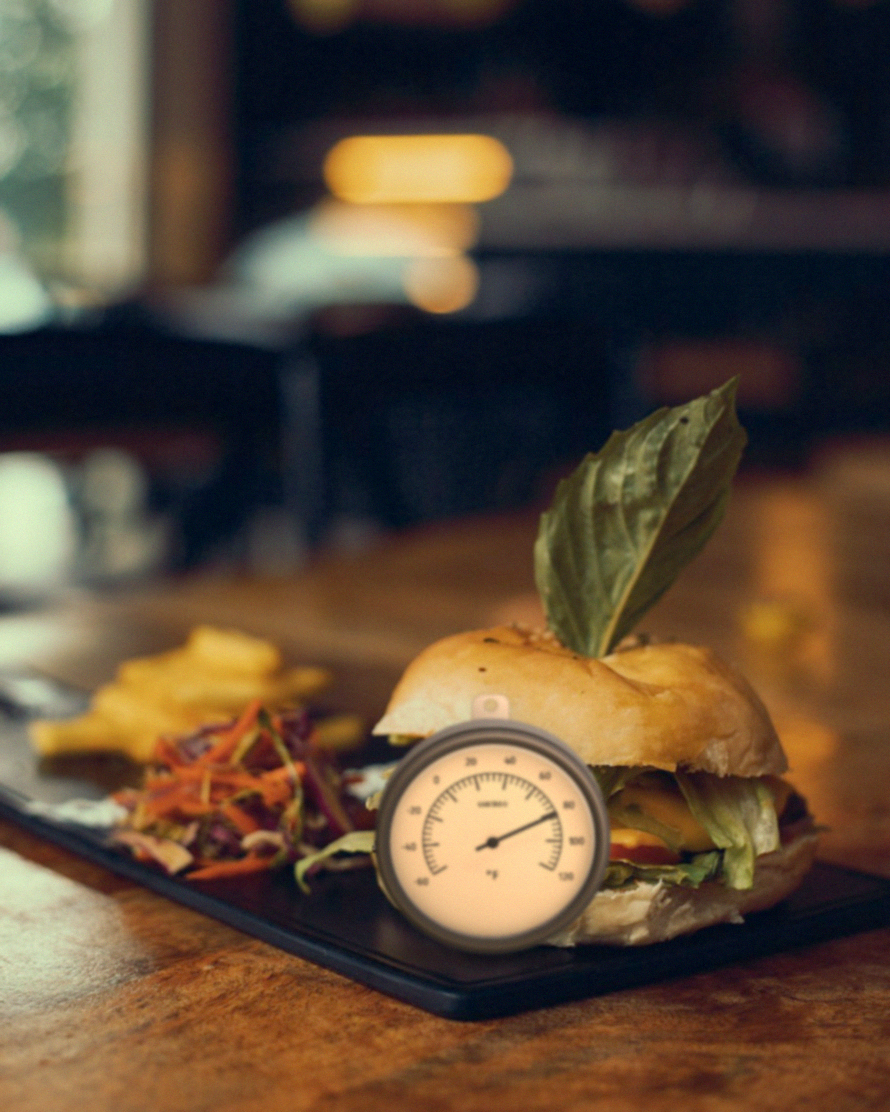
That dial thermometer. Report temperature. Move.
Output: 80 °F
